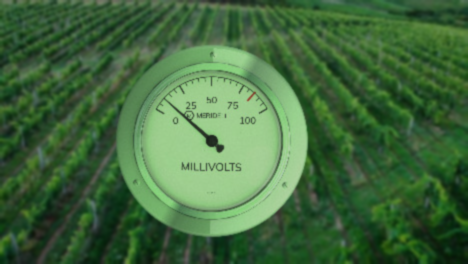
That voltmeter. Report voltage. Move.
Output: 10 mV
